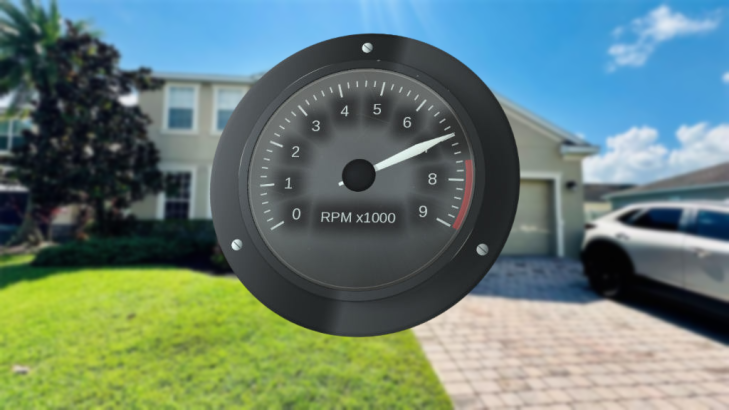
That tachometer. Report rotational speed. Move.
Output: 7000 rpm
